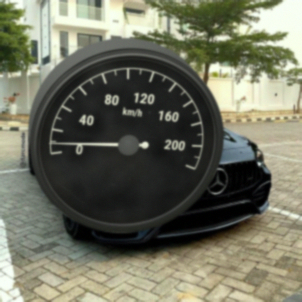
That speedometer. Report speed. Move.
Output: 10 km/h
